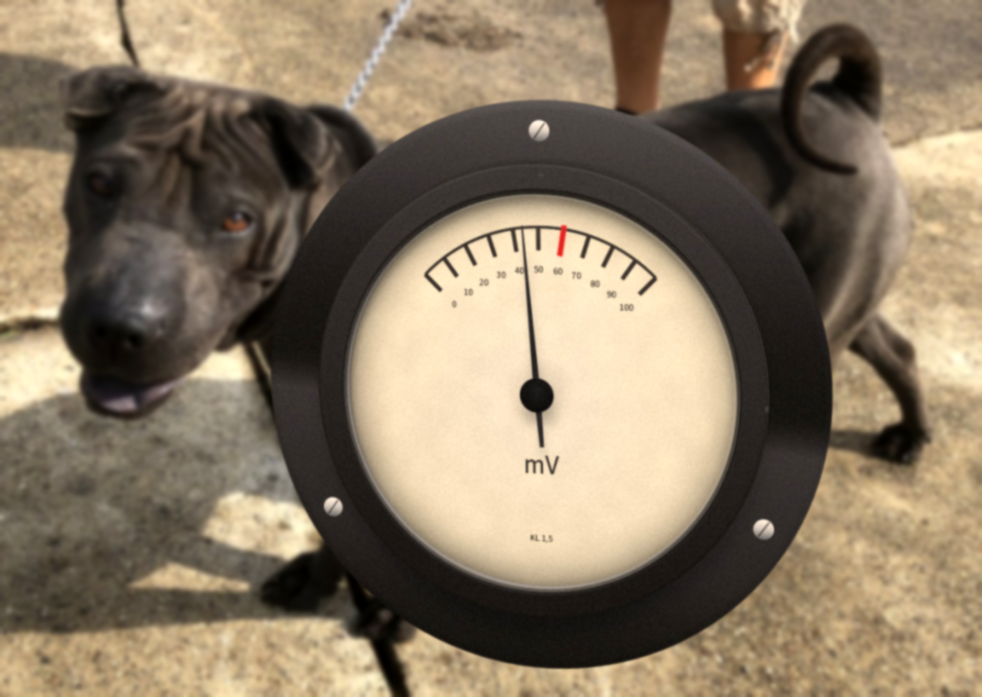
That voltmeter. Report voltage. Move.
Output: 45 mV
